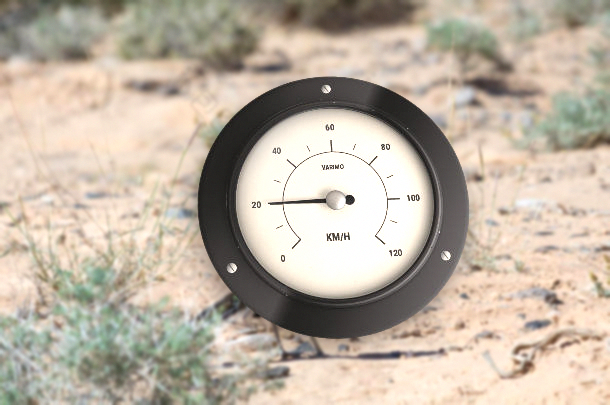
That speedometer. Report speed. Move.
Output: 20 km/h
